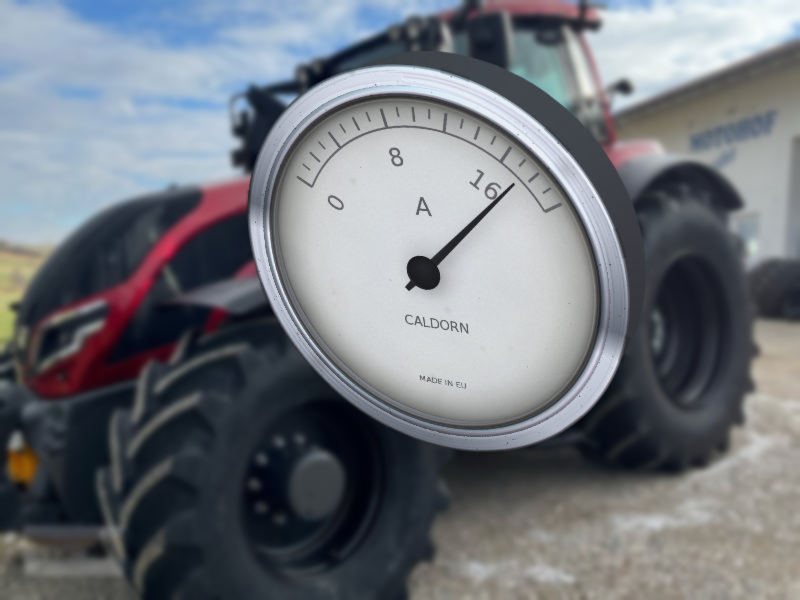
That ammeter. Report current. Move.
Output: 17.5 A
